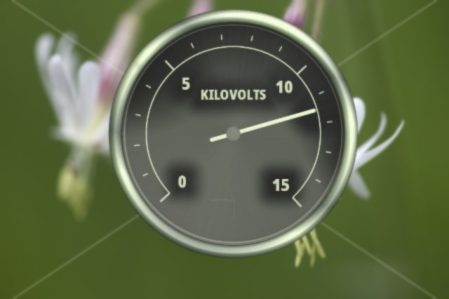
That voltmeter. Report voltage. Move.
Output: 11.5 kV
